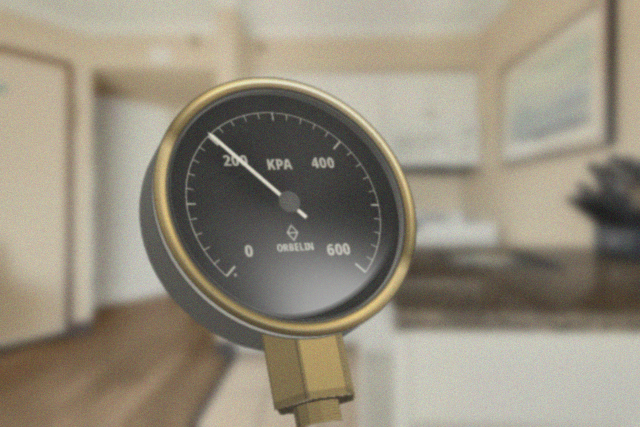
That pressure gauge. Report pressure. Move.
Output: 200 kPa
